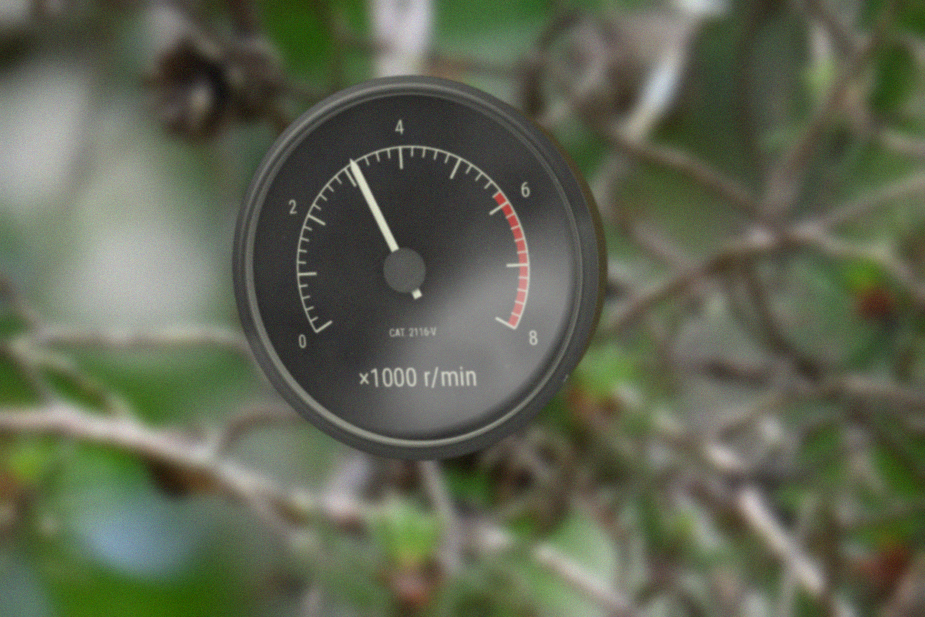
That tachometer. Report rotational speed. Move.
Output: 3200 rpm
